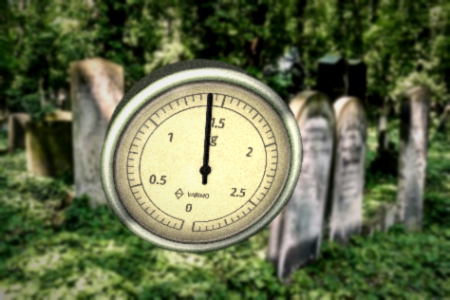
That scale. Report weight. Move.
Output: 1.4 kg
